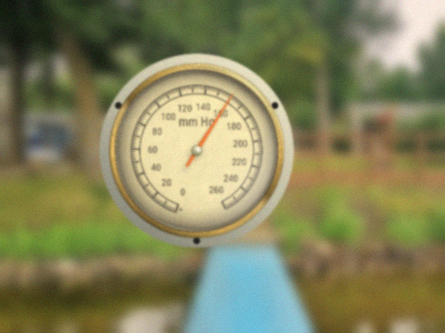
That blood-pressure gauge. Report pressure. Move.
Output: 160 mmHg
